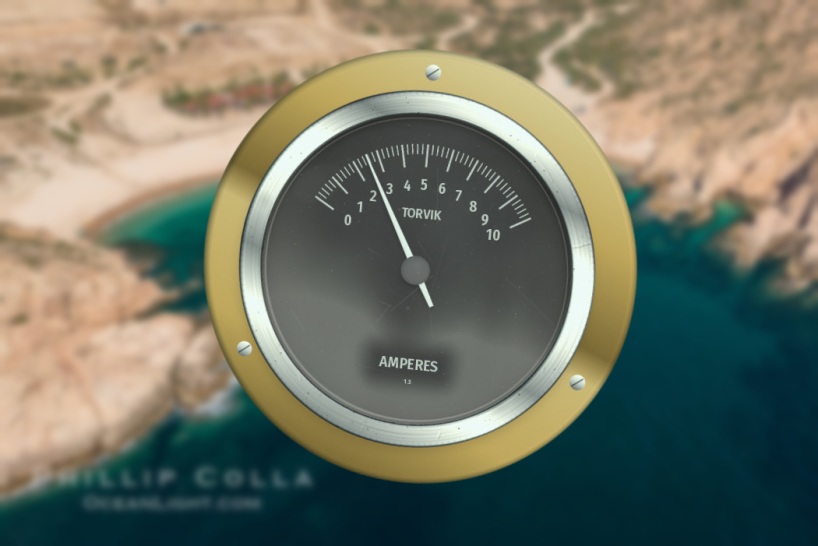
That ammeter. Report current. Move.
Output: 2.6 A
